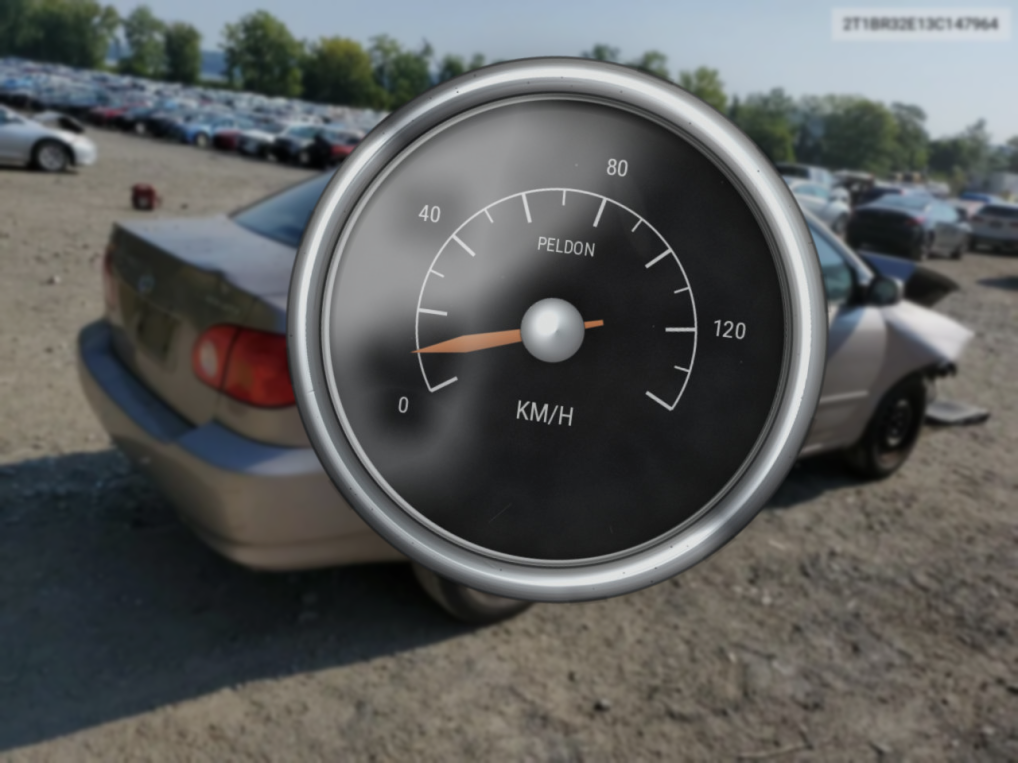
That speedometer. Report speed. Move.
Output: 10 km/h
